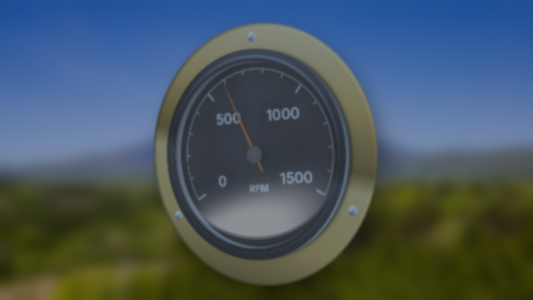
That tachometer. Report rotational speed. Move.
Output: 600 rpm
